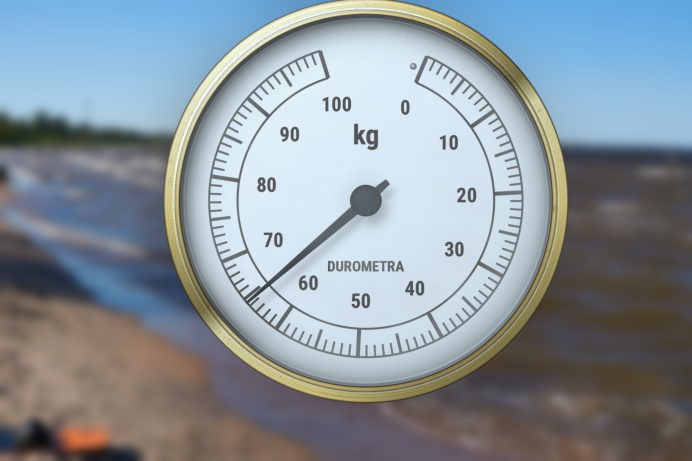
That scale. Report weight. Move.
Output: 64.5 kg
